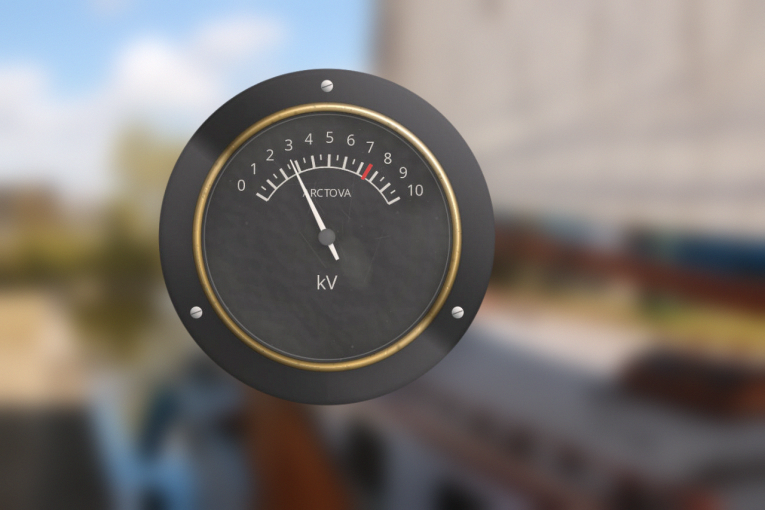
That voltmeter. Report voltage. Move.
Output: 2.75 kV
